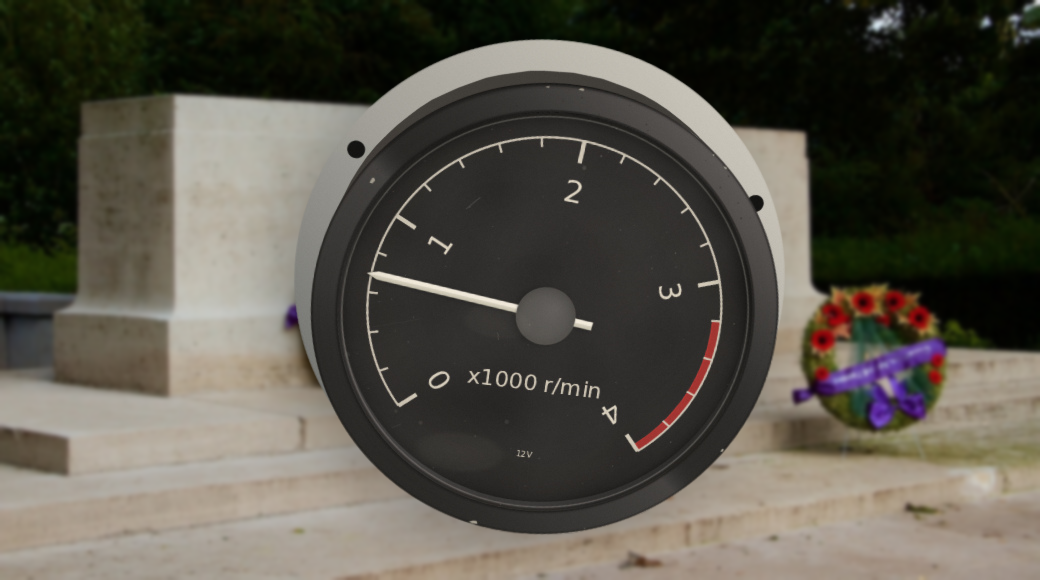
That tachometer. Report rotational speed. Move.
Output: 700 rpm
